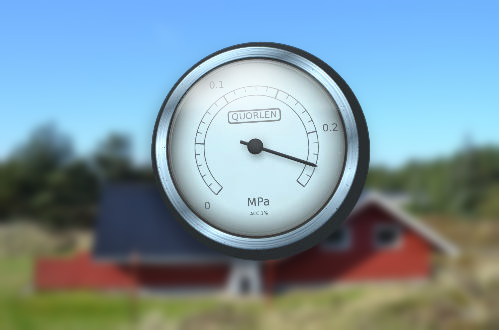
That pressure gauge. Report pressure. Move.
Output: 0.23 MPa
